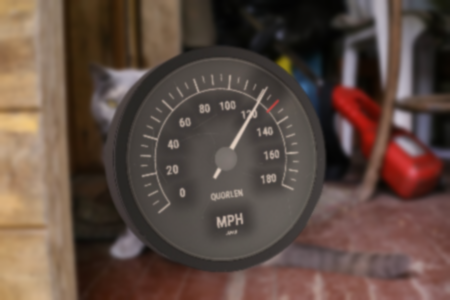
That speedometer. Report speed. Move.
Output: 120 mph
